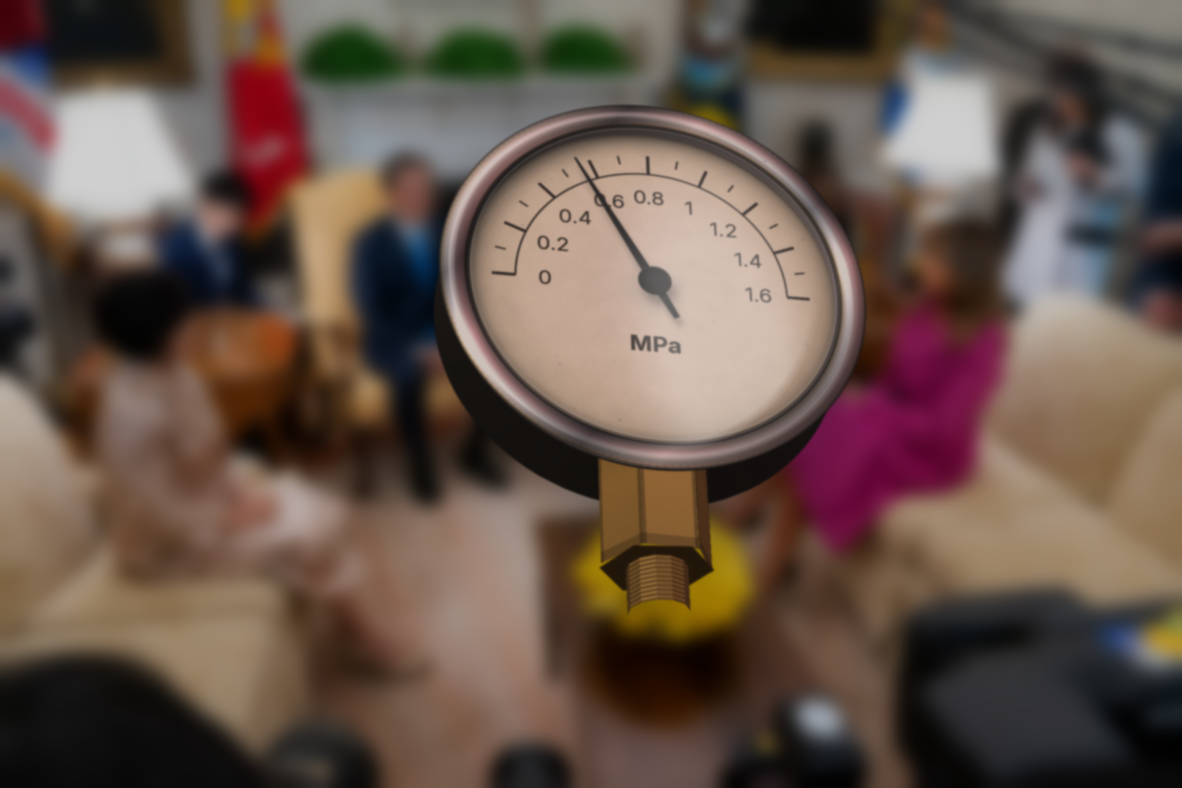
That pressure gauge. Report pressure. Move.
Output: 0.55 MPa
